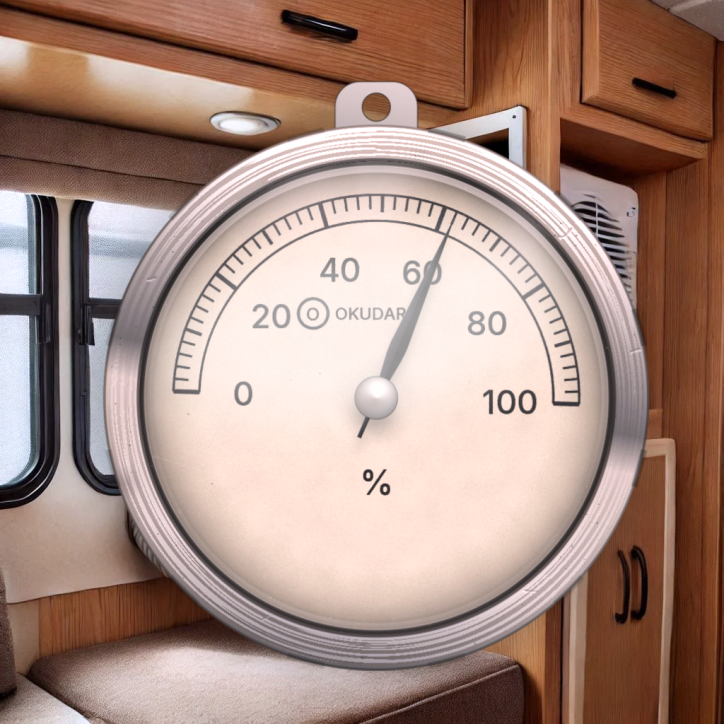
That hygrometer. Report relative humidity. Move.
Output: 62 %
